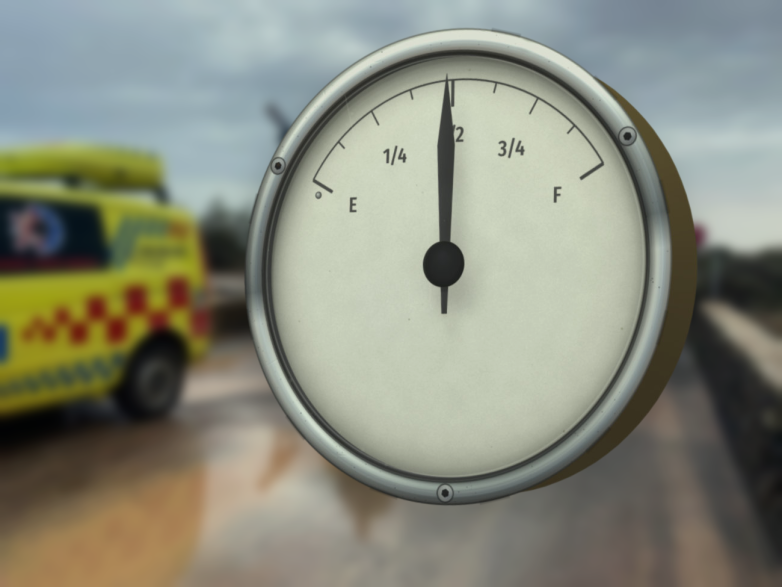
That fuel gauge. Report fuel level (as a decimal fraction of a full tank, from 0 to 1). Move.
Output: 0.5
